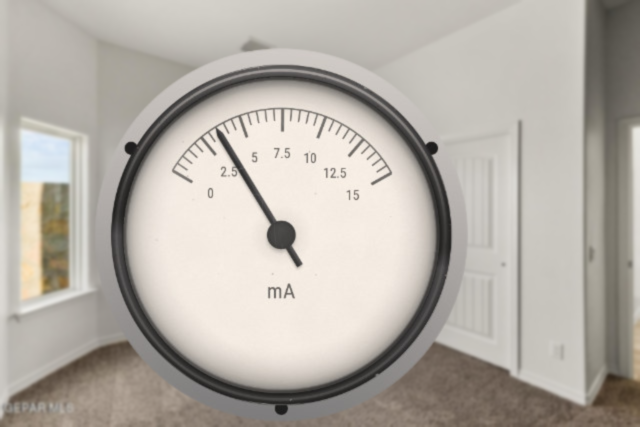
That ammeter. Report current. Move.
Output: 3.5 mA
